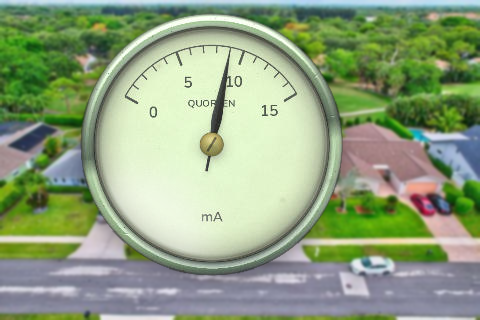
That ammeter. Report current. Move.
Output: 9 mA
